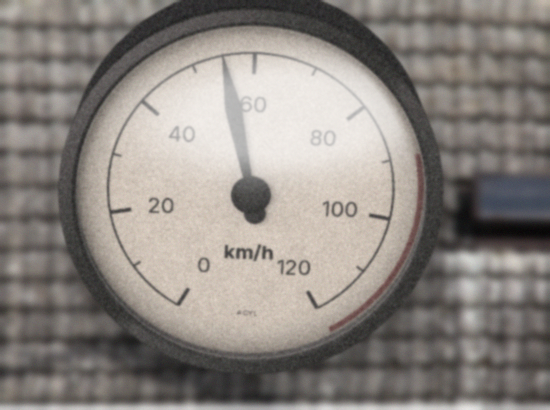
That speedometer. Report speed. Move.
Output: 55 km/h
